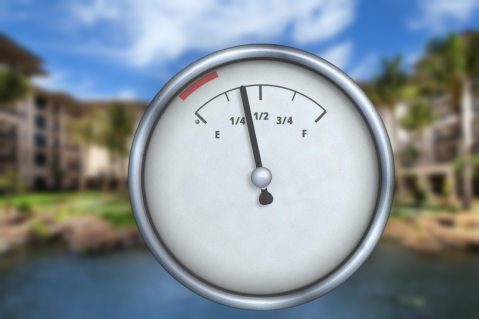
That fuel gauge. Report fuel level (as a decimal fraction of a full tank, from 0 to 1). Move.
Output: 0.375
